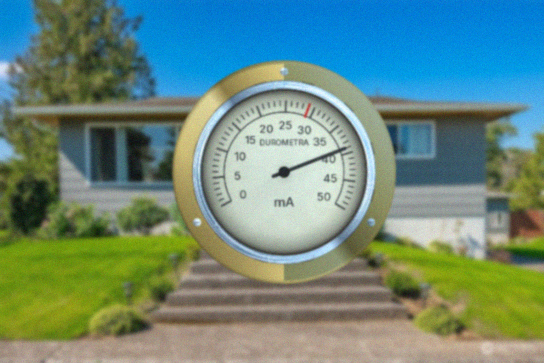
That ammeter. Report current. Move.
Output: 39 mA
